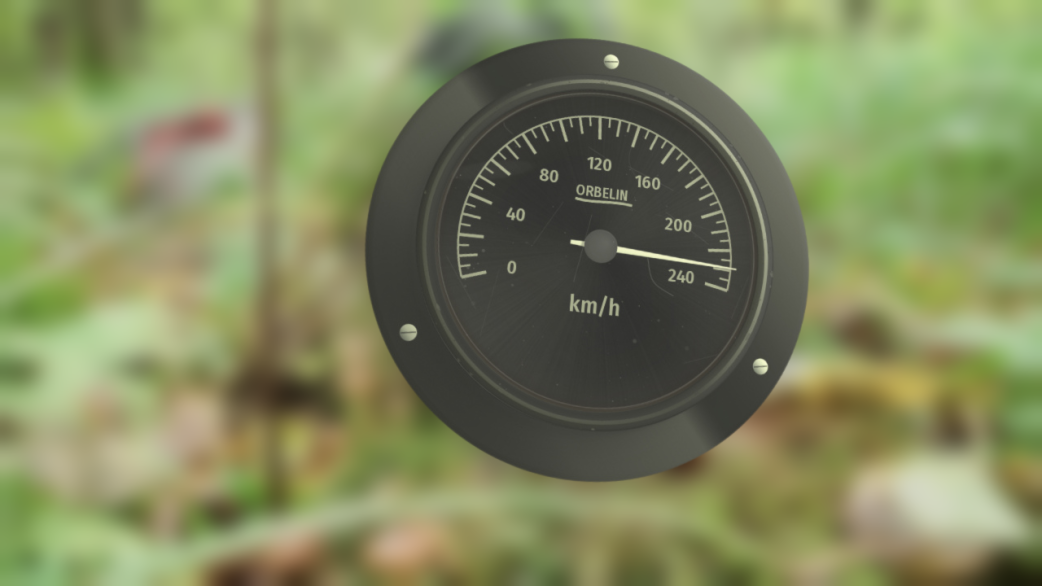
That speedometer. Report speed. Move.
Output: 230 km/h
